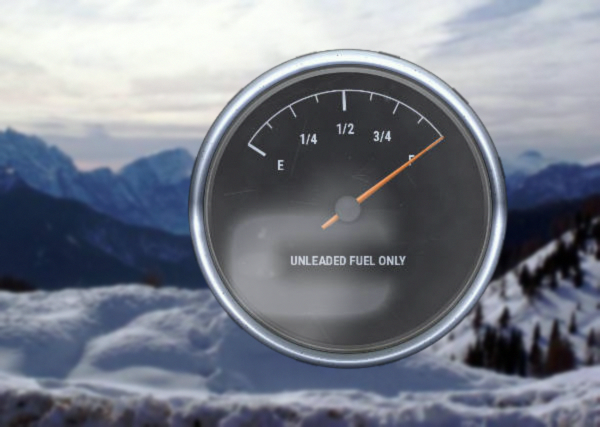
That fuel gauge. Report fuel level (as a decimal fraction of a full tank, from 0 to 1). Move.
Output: 1
